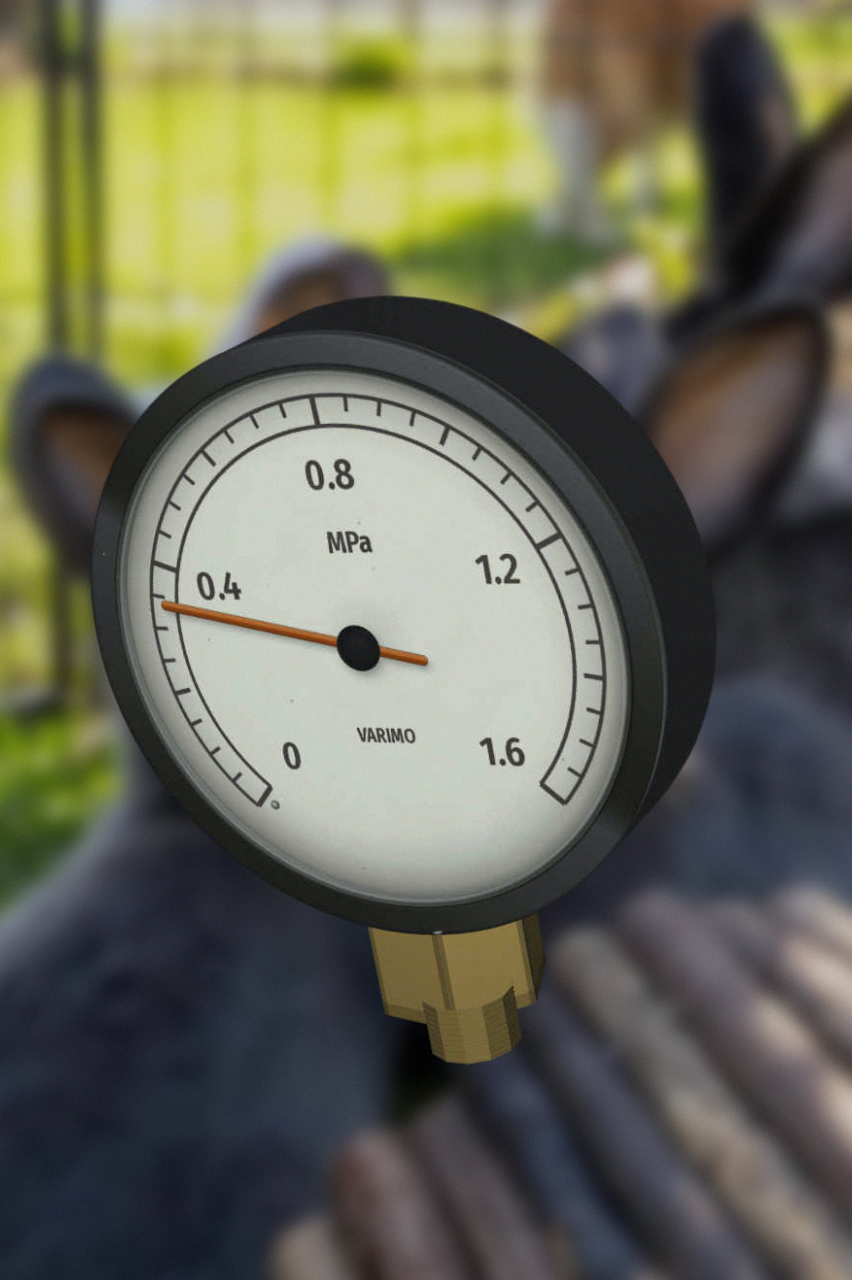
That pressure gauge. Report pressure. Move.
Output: 0.35 MPa
